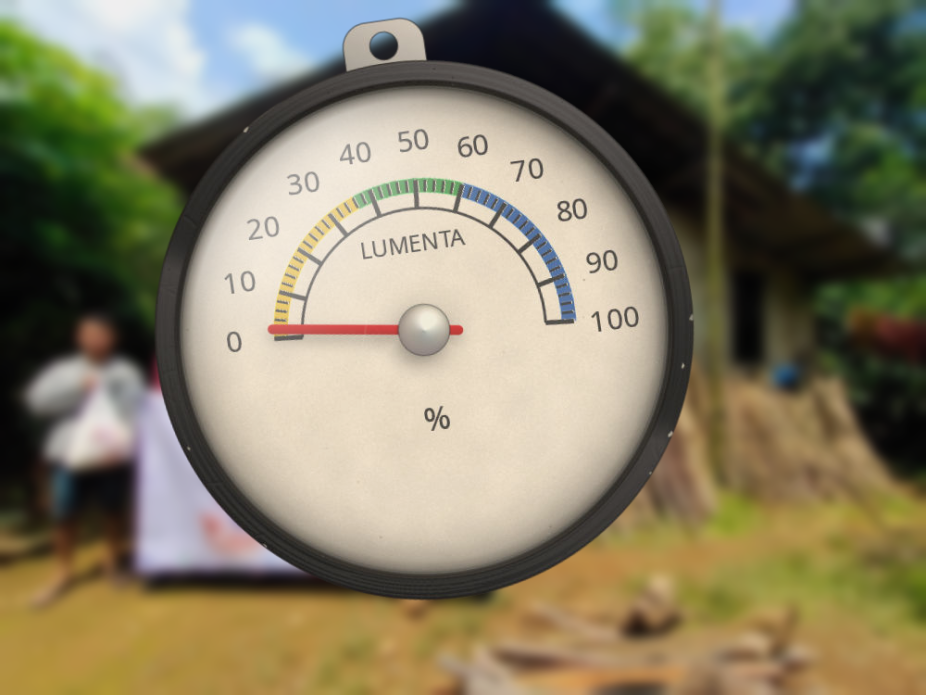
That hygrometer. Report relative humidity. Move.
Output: 2 %
